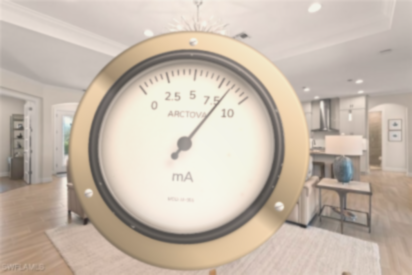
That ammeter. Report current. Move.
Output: 8.5 mA
